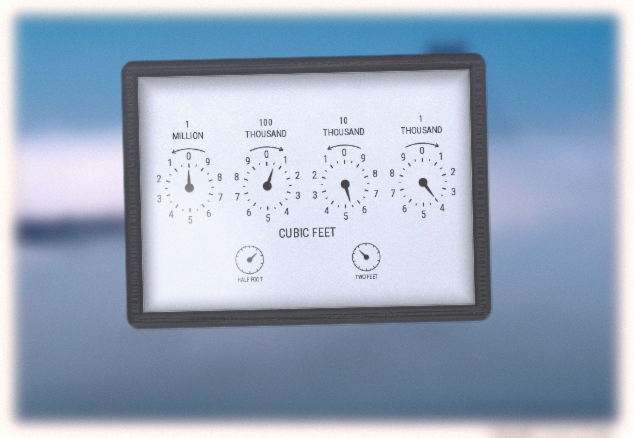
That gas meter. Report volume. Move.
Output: 5400 ft³
